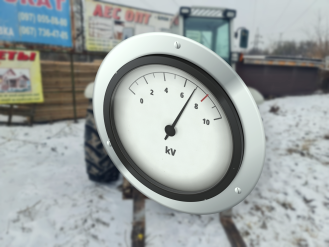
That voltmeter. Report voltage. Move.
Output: 7 kV
